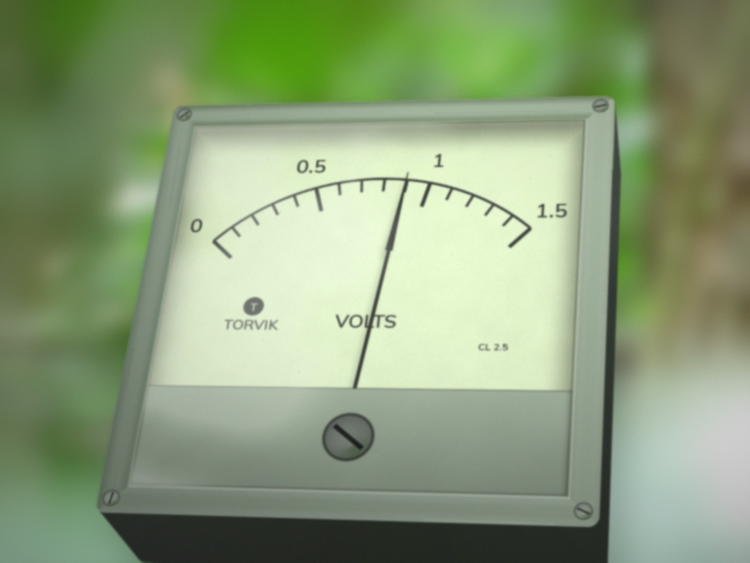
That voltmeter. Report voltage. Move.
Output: 0.9 V
